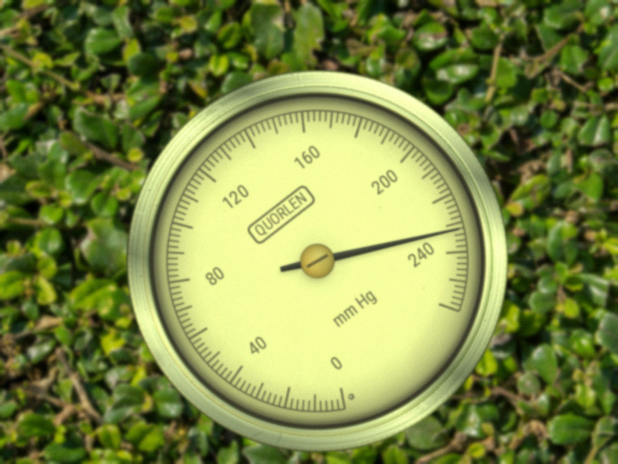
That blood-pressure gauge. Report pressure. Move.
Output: 232 mmHg
